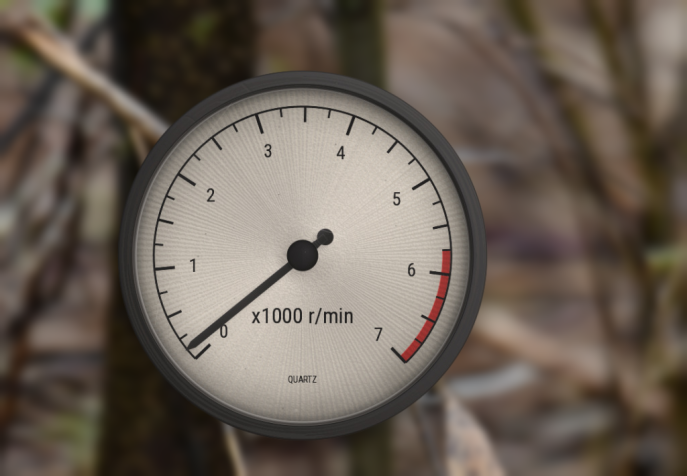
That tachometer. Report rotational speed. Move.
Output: 125 rpm
